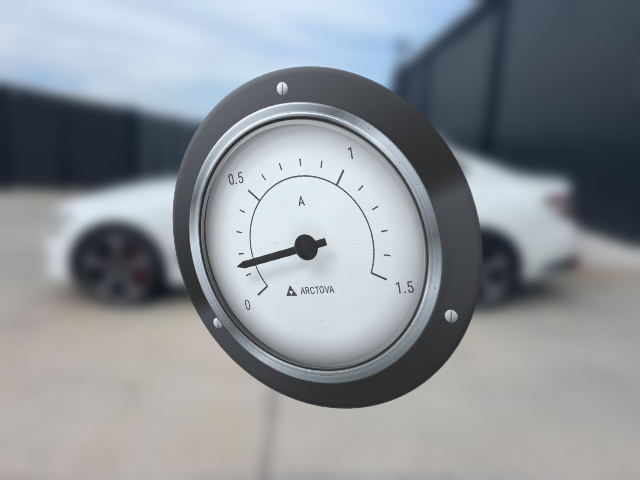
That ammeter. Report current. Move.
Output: 0.15 A
